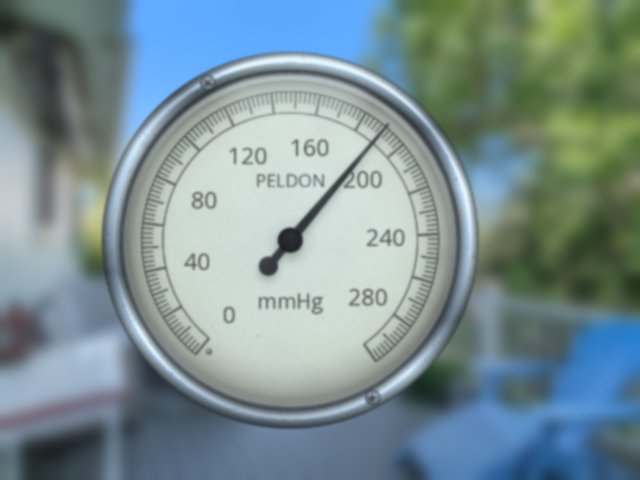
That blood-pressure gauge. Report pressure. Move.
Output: 190 mmHg
